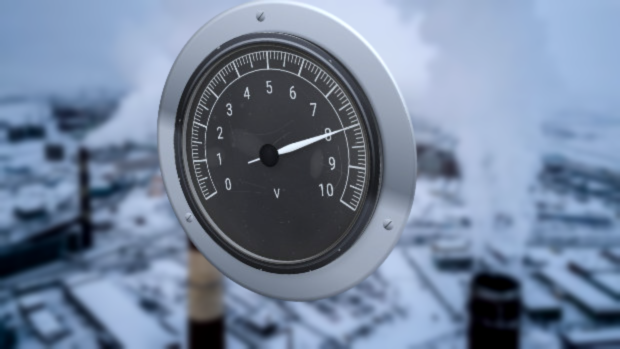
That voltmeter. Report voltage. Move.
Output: 8 V
